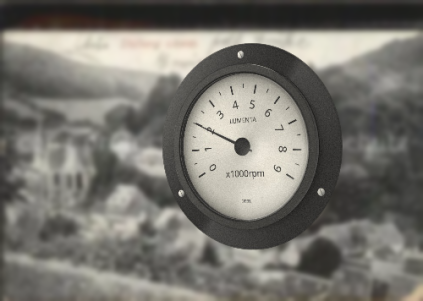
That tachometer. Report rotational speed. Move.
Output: 2000 rpm
